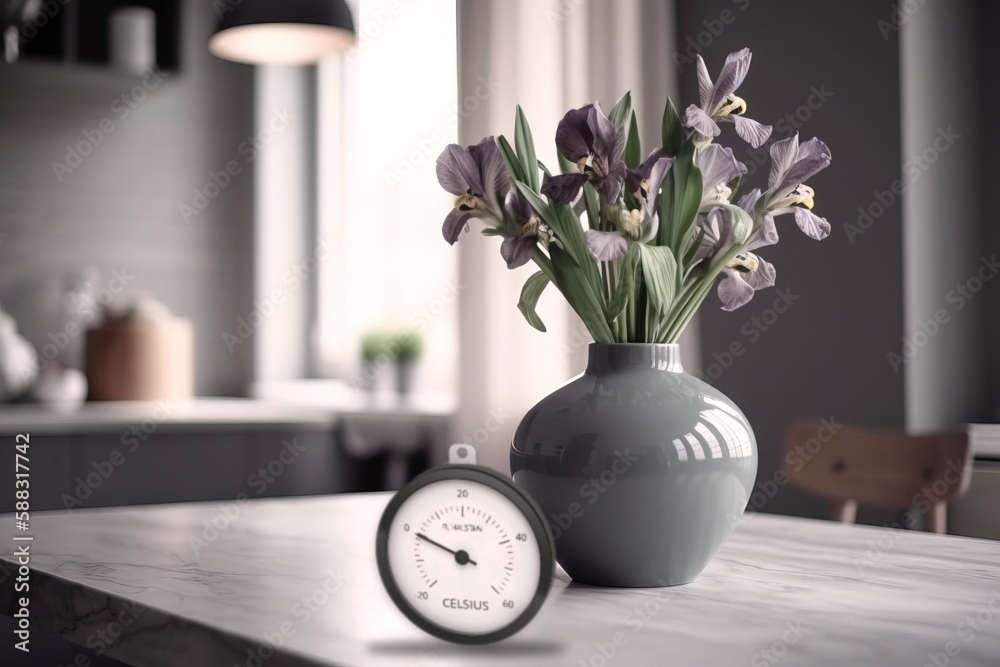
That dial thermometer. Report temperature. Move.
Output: 0 °C
